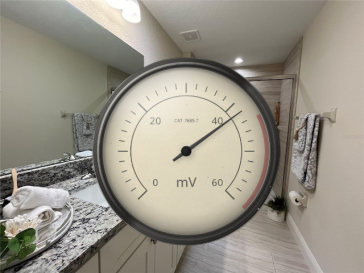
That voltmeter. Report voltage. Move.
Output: 42 mV
